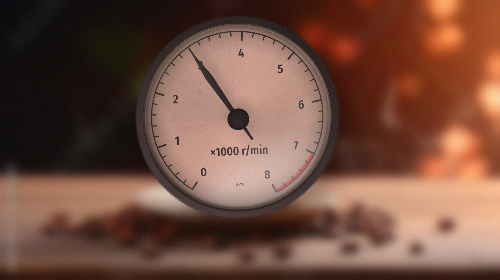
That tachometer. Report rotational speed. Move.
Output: 3000 rpm
